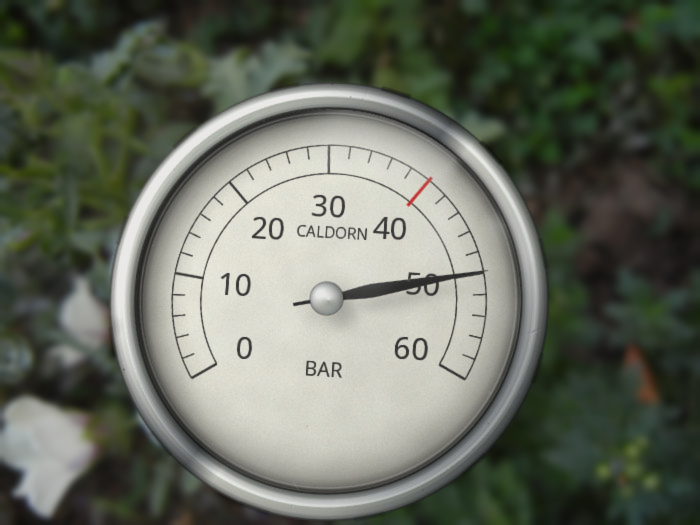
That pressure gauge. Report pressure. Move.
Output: 50 bar
